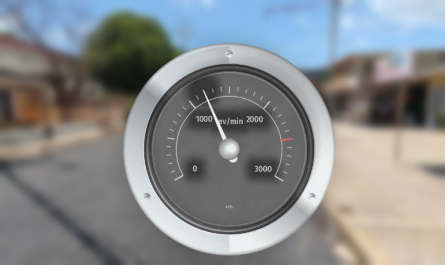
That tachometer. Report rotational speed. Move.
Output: 1200 rpm
